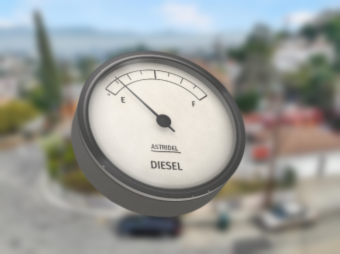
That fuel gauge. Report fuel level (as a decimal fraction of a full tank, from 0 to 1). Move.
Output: 0.125
